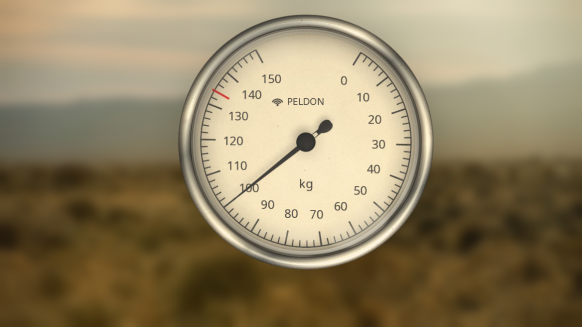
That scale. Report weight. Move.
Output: 100 kg
